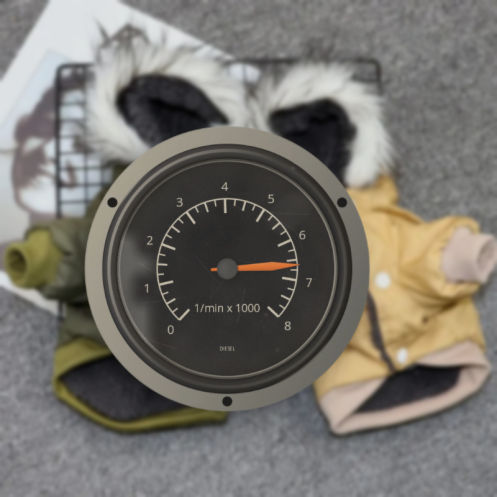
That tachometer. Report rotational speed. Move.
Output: 6625 rpm
